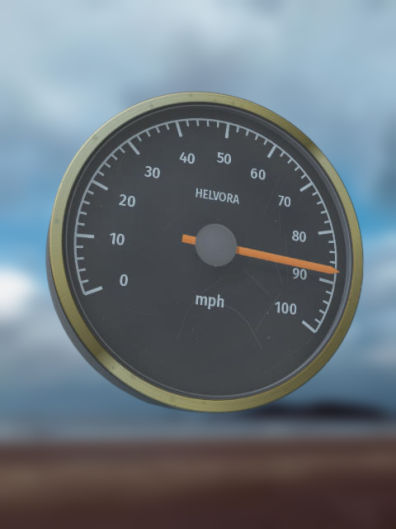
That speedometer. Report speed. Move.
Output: 88 mph
